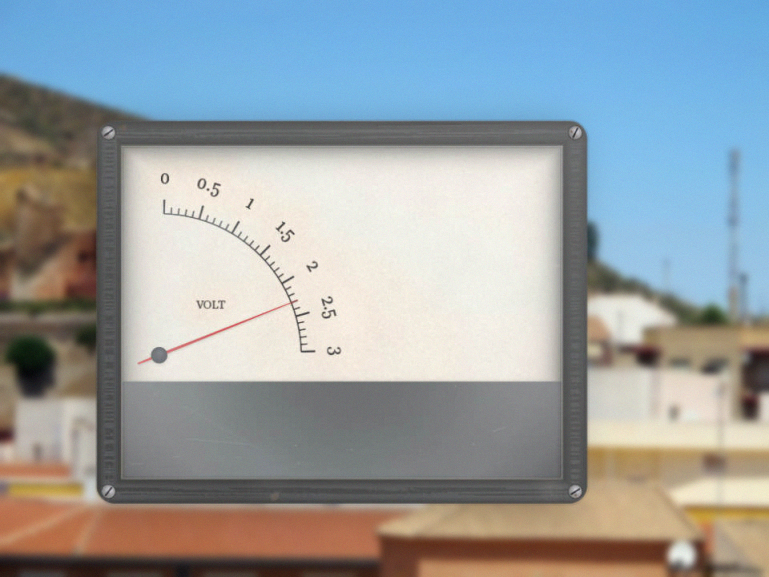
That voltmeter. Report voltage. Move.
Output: 2.3 V
